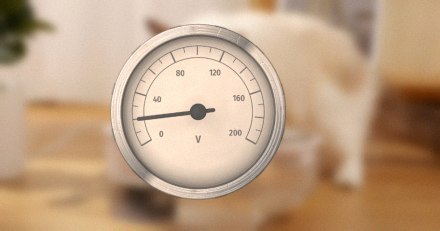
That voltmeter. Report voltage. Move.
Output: 20 V
